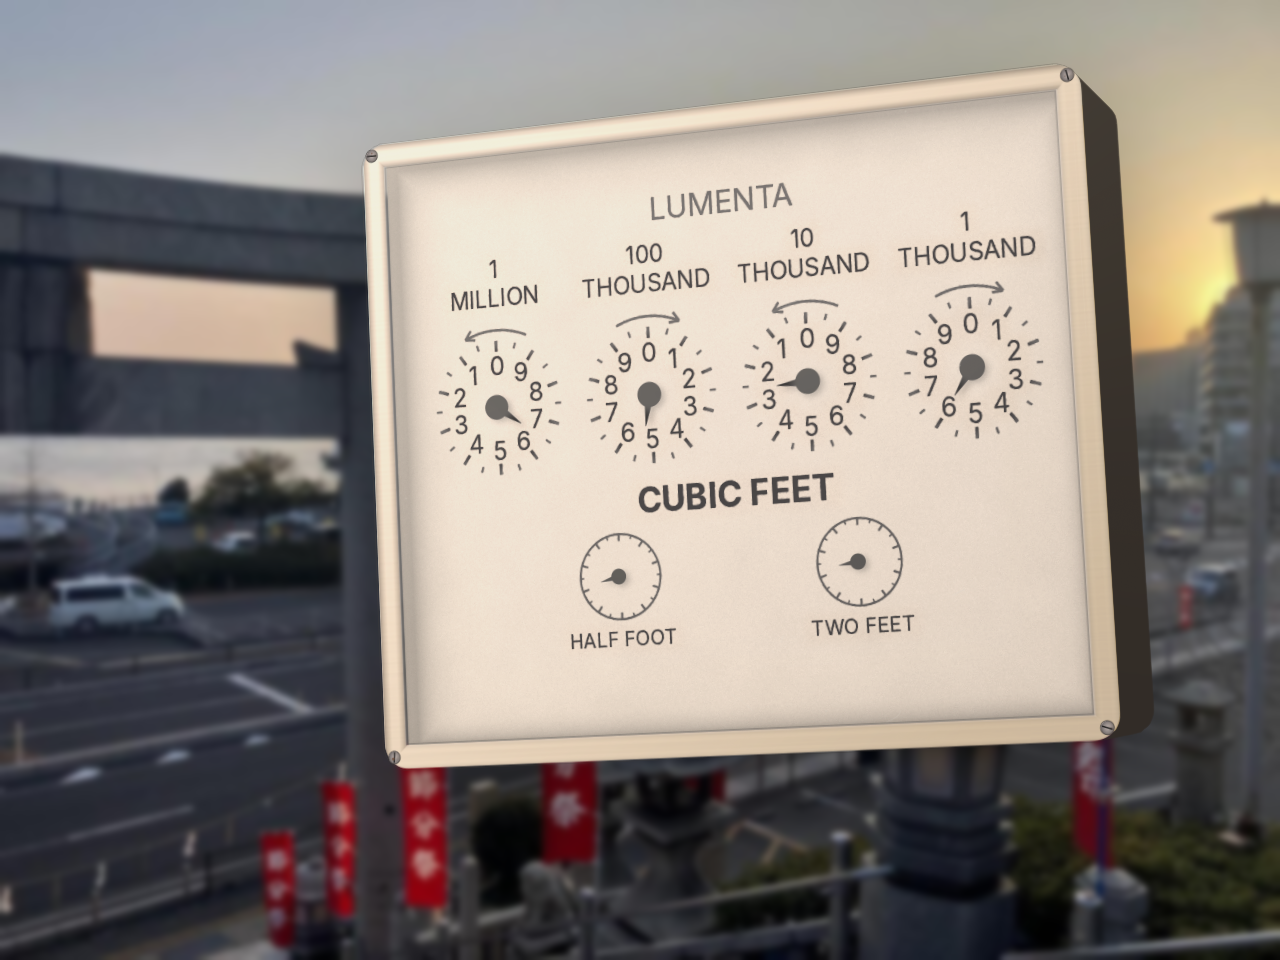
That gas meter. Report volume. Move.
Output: 652600 ft³
